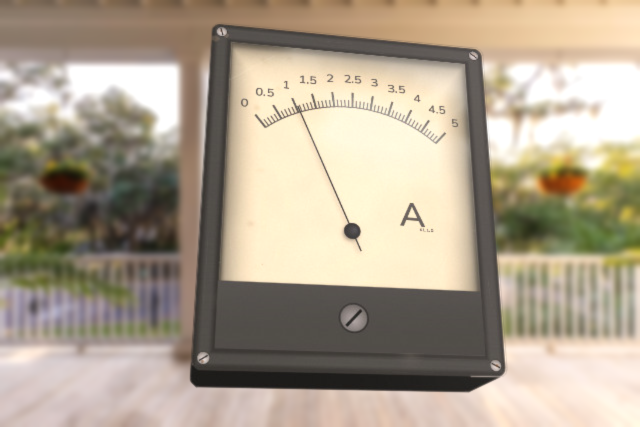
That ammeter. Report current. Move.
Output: 1 A
